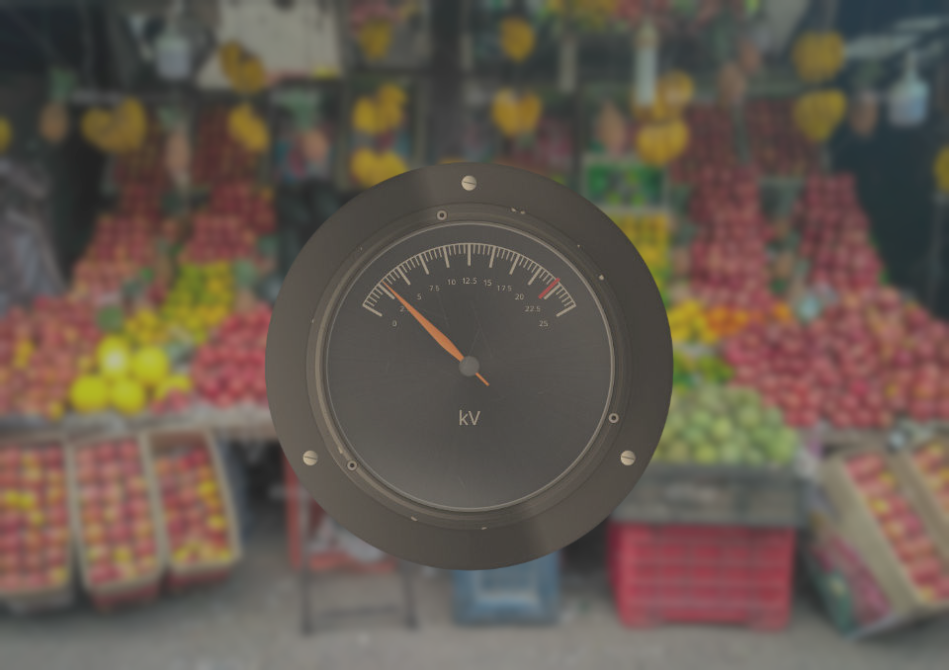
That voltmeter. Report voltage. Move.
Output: 3 kV
